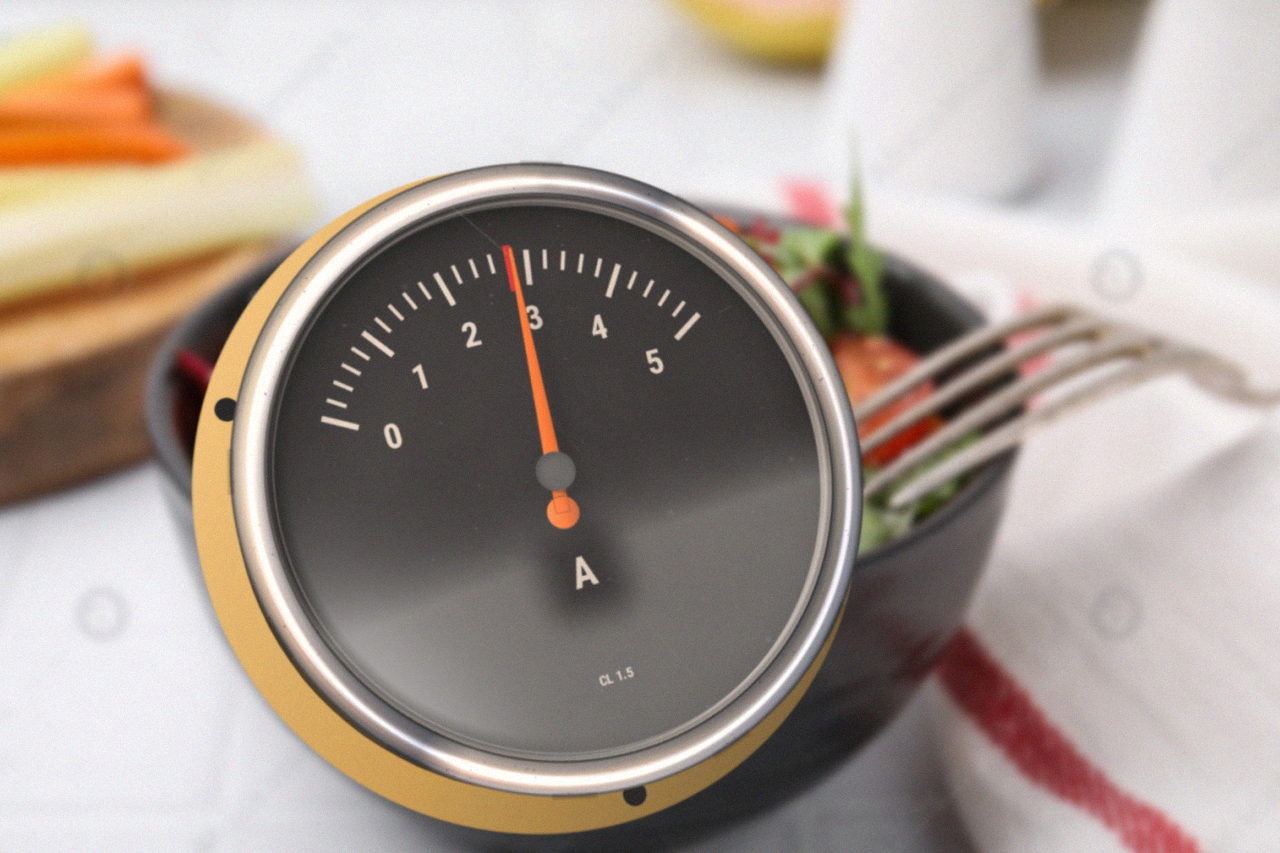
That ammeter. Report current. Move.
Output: 2.8 A
